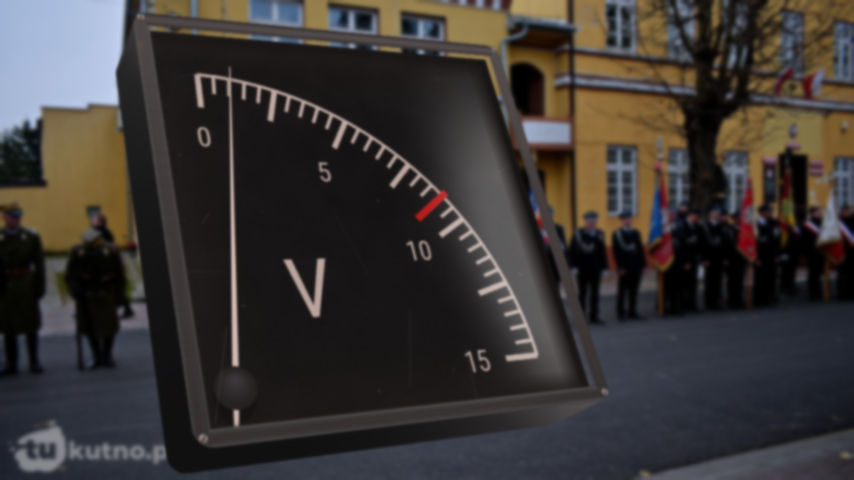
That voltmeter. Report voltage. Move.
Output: 1 V
